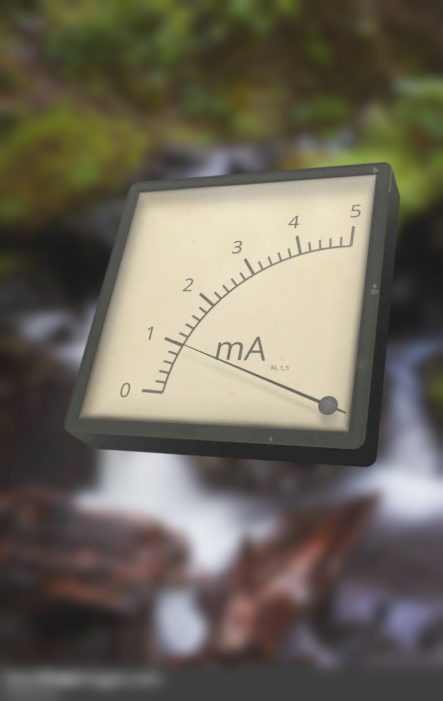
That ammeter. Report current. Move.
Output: 1 mA
